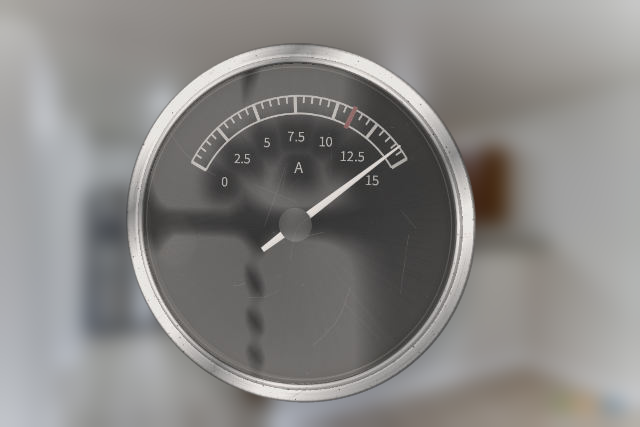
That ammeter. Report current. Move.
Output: 14.25 A
